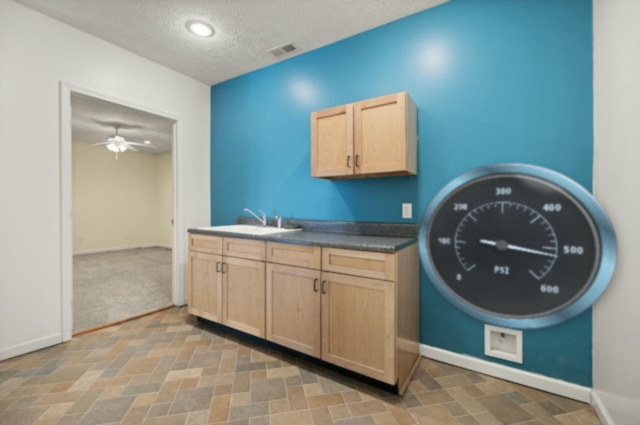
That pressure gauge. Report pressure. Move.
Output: 520 psi
